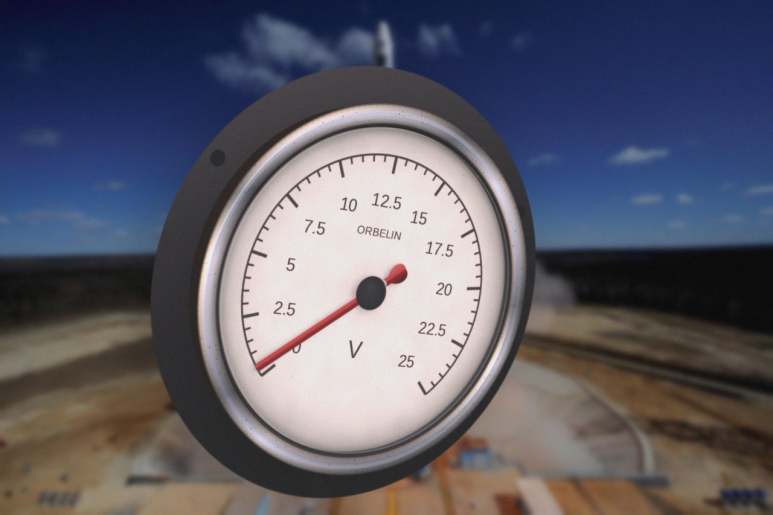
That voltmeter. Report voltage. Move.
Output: 0.5 V
